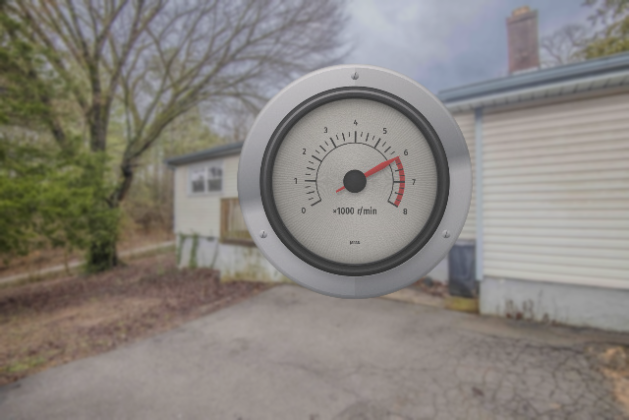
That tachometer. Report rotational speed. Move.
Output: 6000 rpm
